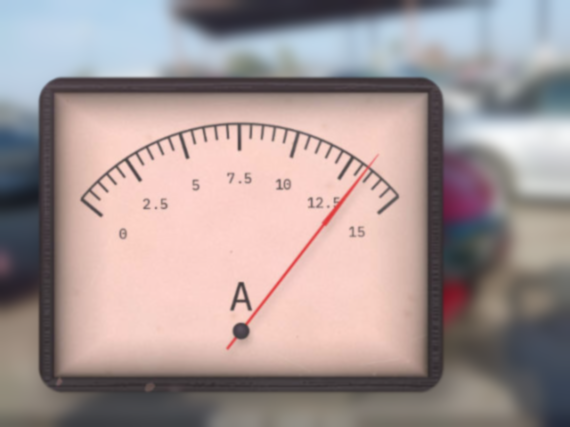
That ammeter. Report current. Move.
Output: 13.25 A
